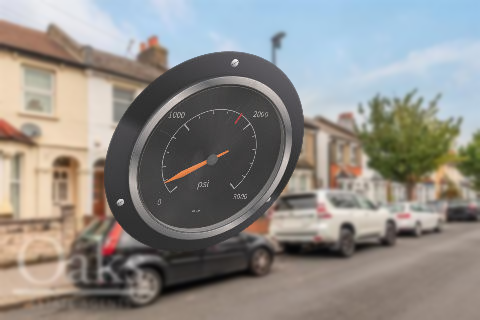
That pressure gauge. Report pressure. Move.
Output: 200 psi
